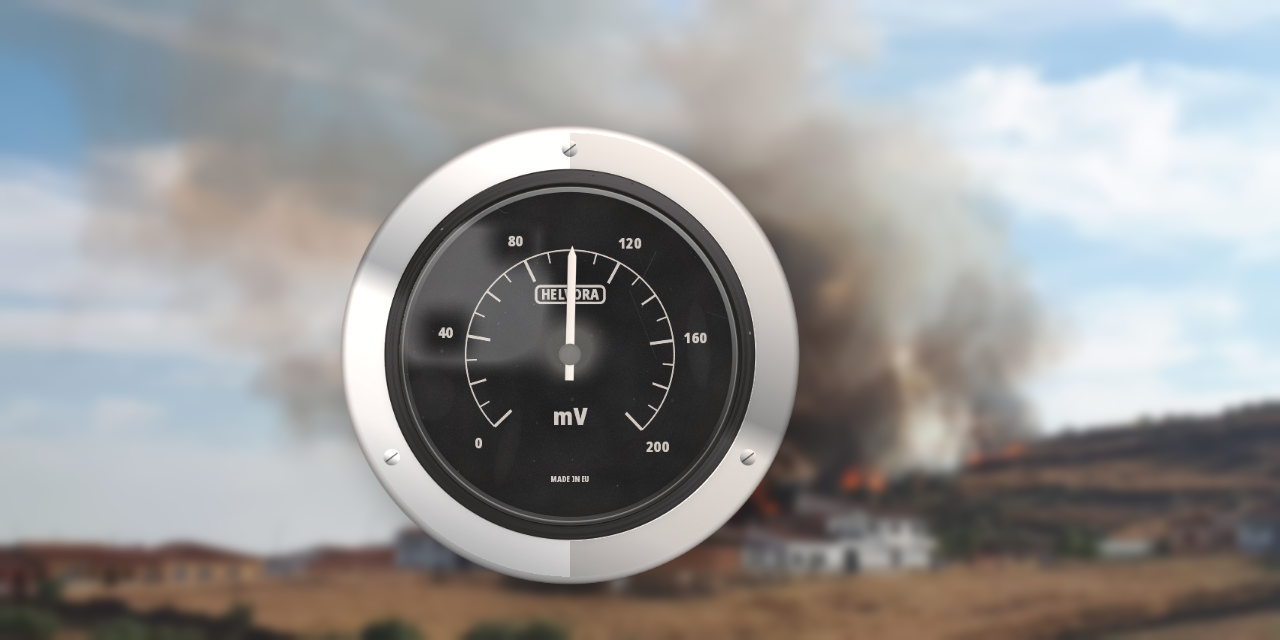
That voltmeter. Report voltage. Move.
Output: 100 mV
